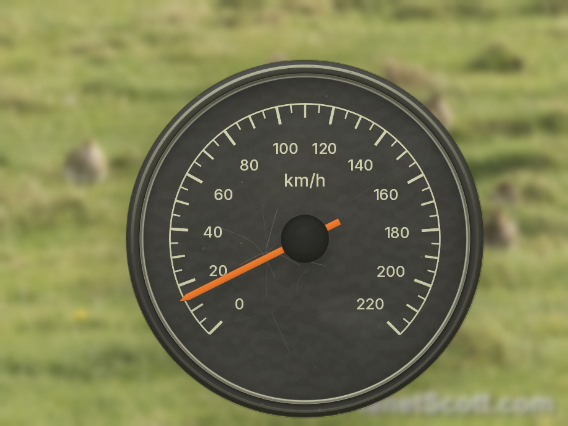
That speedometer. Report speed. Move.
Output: 15 km/h
